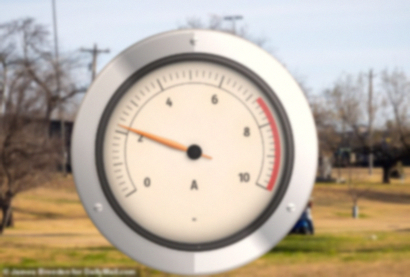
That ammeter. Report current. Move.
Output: 2.2 A
